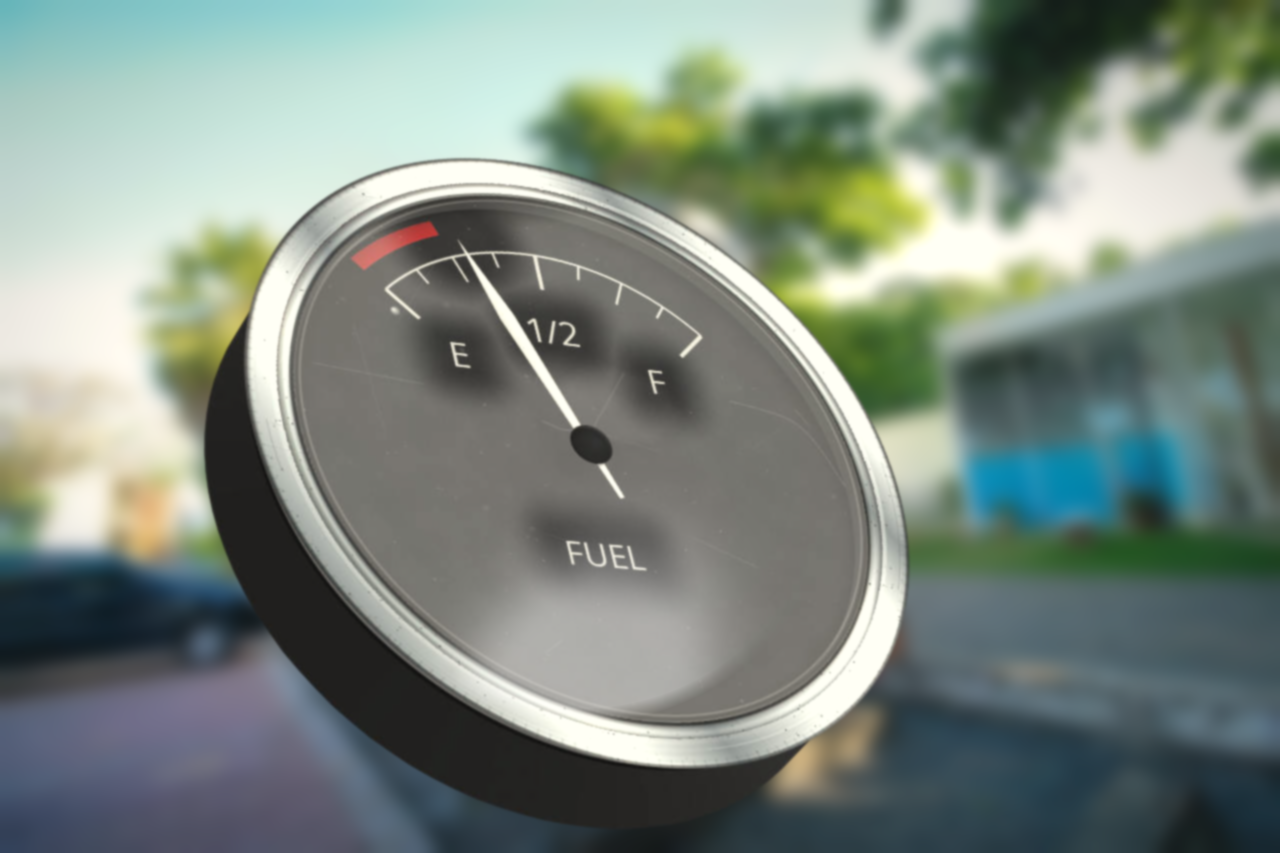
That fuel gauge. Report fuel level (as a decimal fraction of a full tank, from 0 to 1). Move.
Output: 0.25
